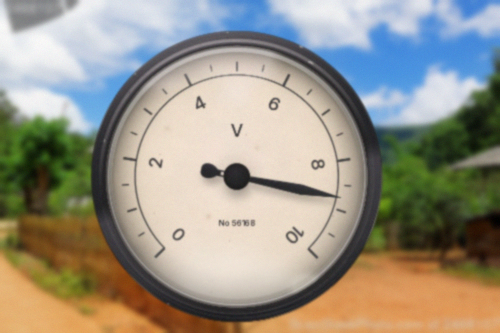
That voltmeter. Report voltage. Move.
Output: 8.75 V
